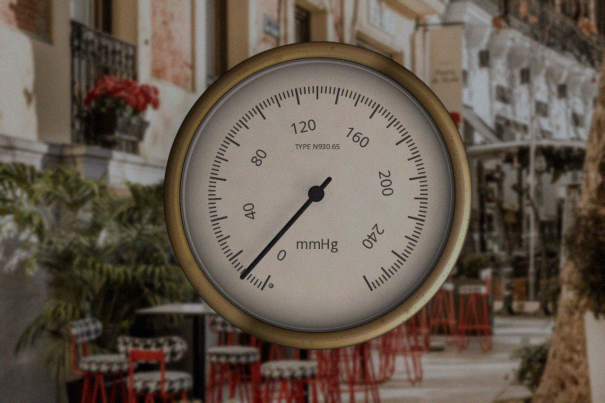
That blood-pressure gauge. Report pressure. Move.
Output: 10 mmHg
